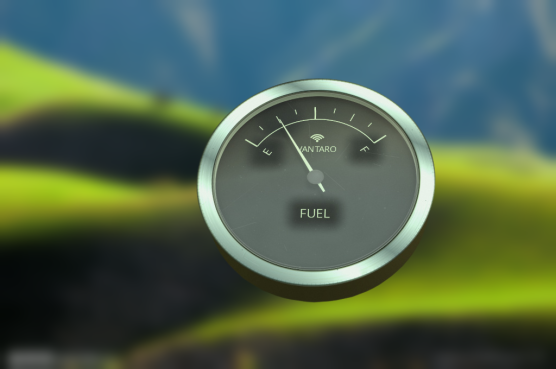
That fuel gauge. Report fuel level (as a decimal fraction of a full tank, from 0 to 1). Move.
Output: 0.25
